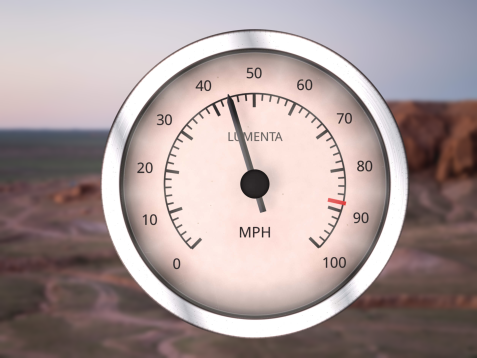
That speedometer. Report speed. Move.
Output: 44 mph
